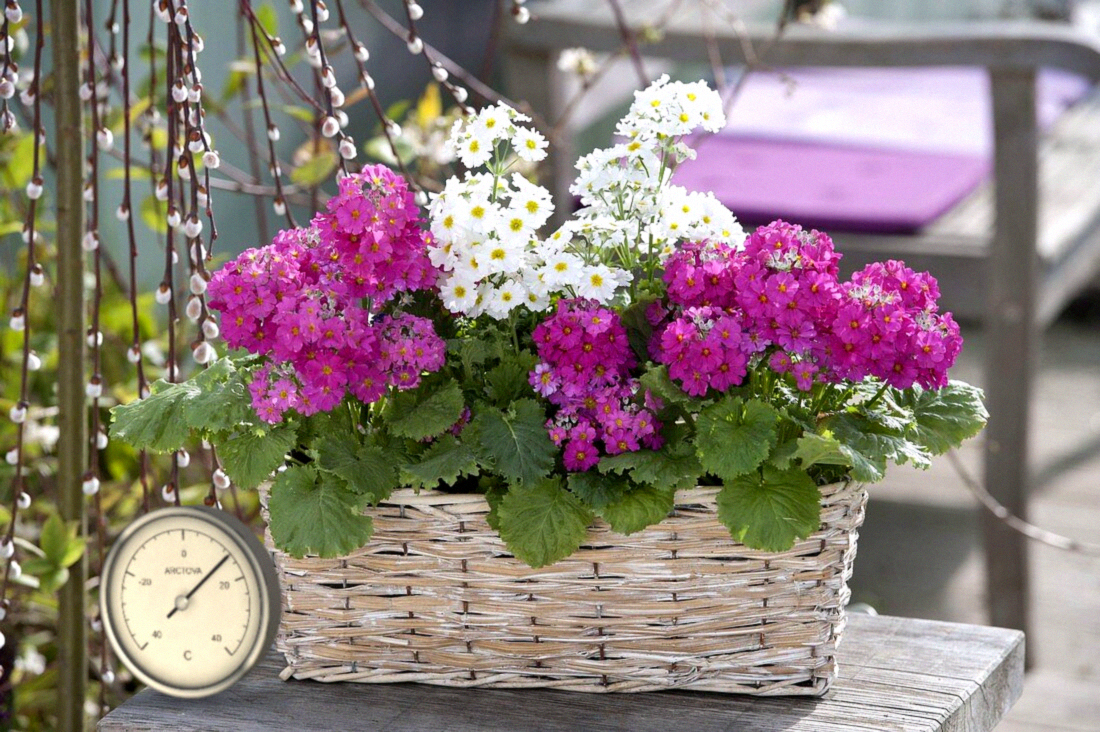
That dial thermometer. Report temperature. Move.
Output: 14 °C
